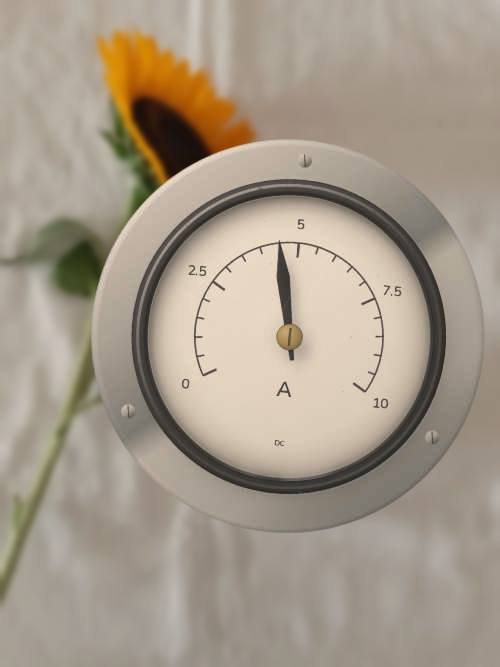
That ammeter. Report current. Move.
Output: 4.5 A
